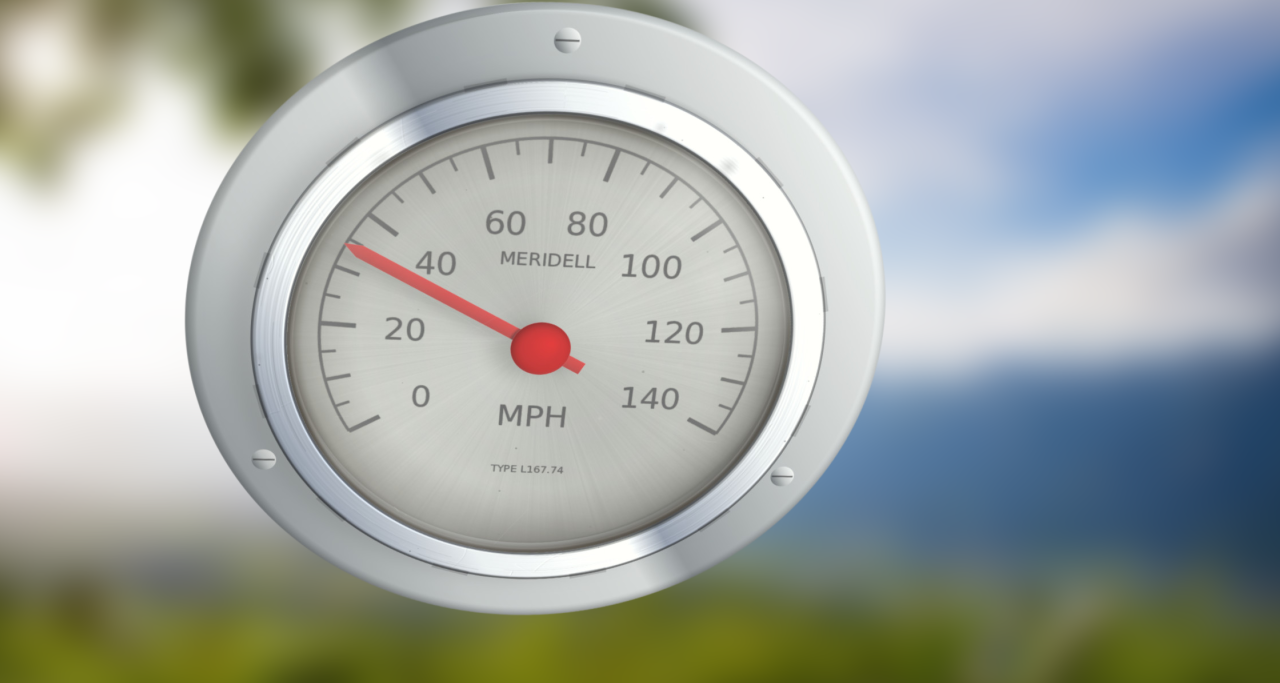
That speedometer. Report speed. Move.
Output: 35 mph
